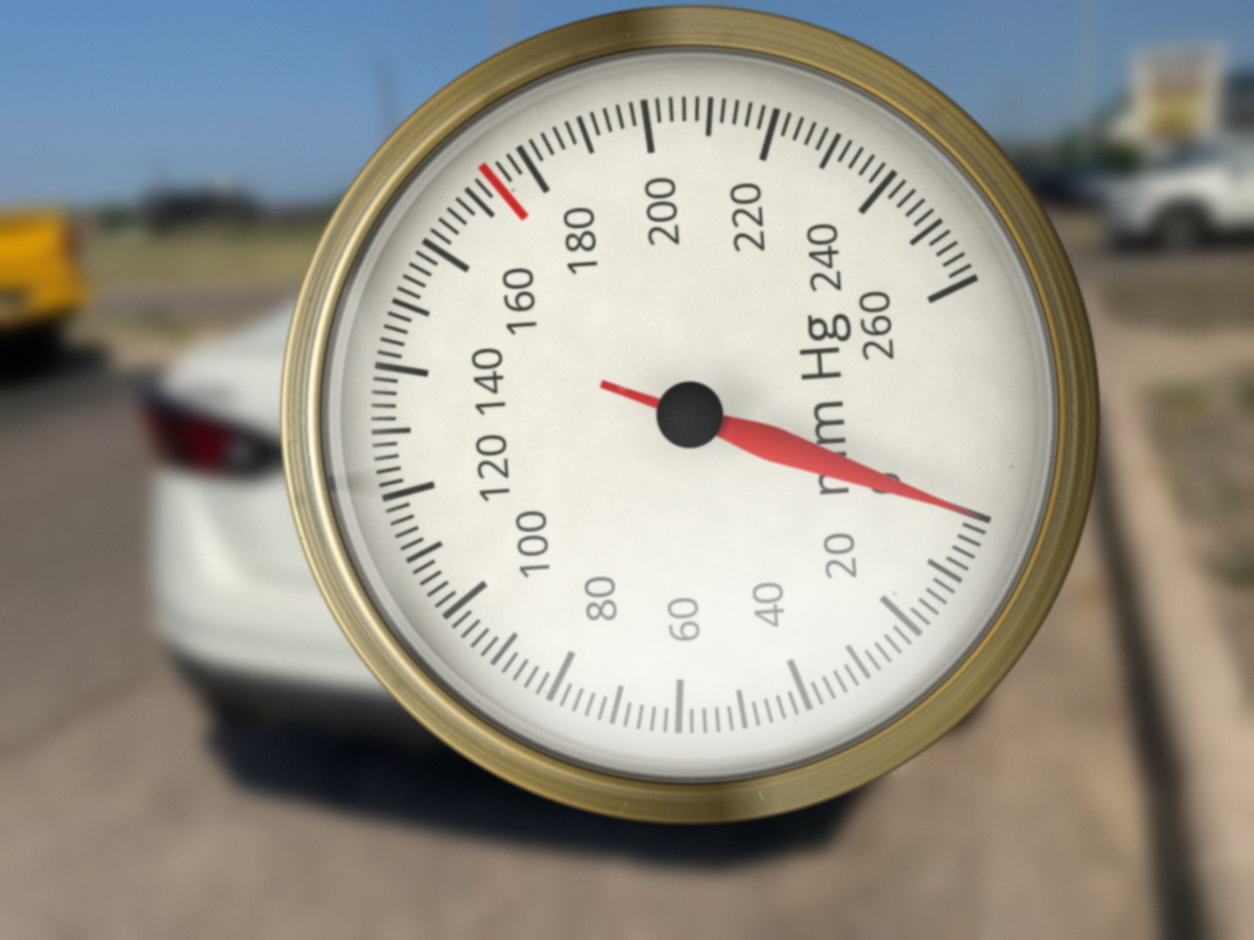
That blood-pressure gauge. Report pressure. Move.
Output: 0 mmHg
